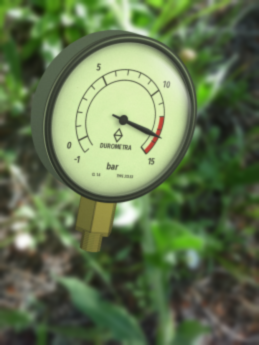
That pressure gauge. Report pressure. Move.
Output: 13.5 bar
